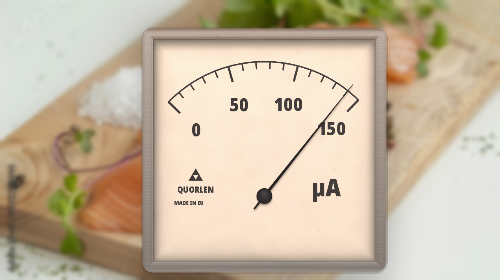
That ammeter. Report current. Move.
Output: 140 µA
